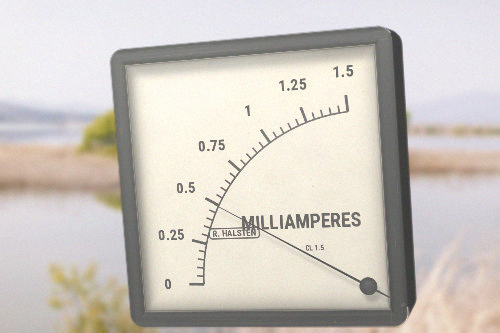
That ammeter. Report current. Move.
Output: 0.5 mA
